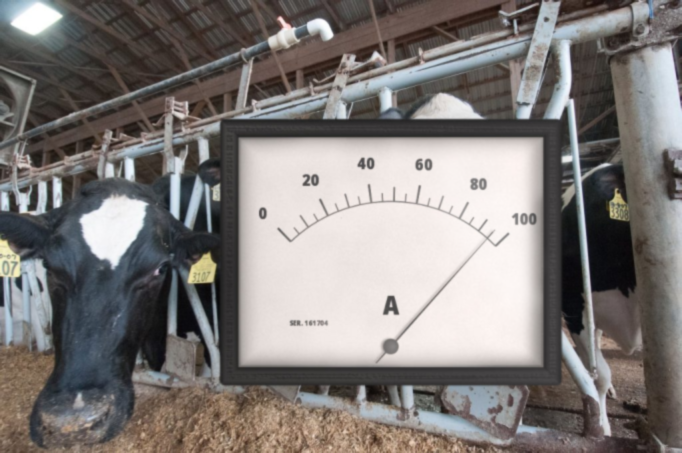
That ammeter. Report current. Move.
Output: 95 A
